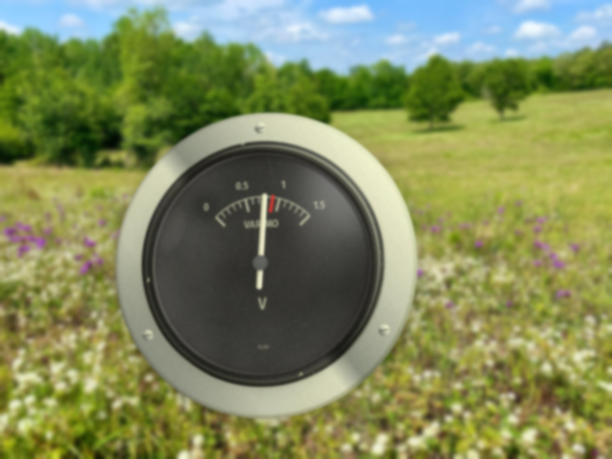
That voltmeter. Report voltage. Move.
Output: 0.8 V
